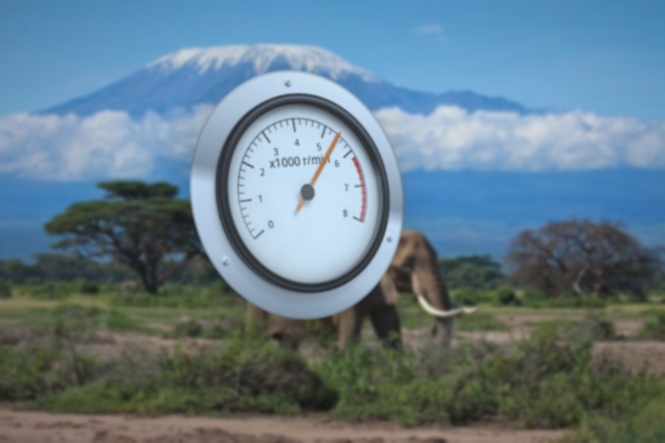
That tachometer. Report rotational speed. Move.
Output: 5400 rpm
